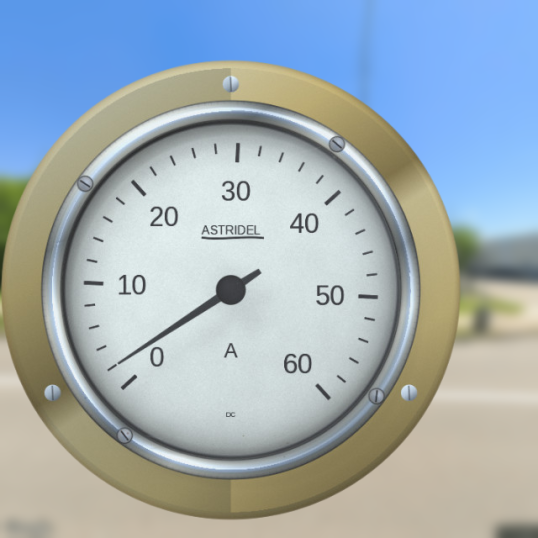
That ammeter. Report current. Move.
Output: 2 A
